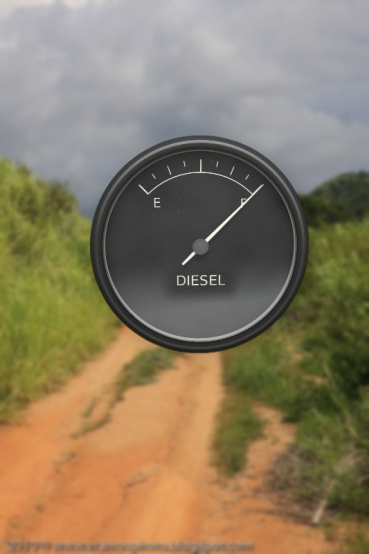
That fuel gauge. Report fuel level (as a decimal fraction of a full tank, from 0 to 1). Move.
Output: 1
